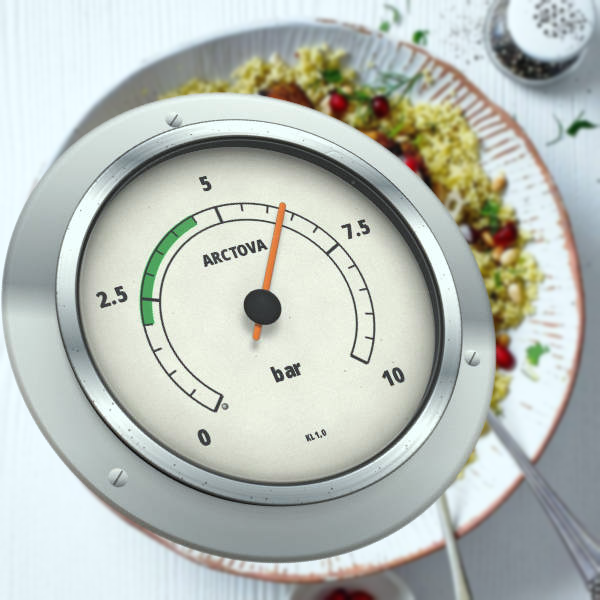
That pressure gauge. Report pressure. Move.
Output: 6.25 bar
